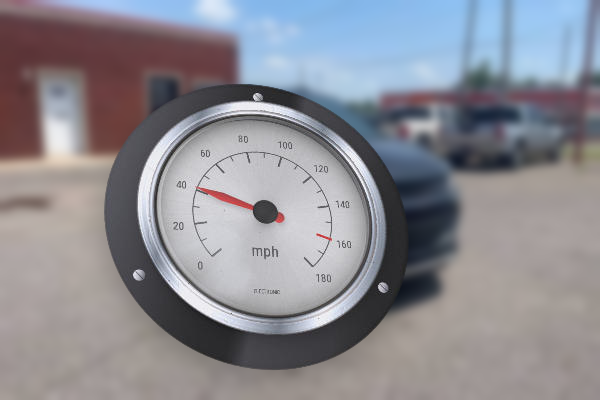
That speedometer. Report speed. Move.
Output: 40 mph
